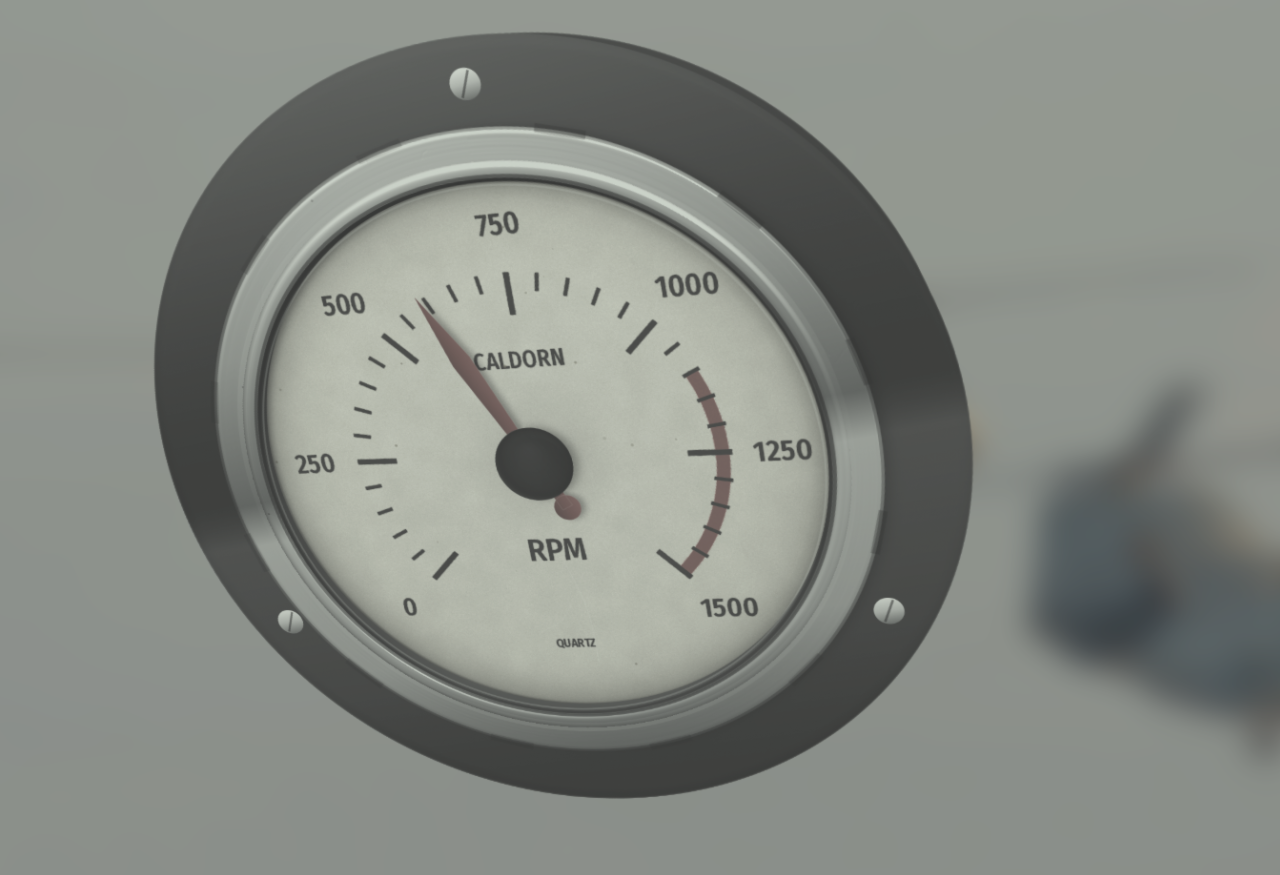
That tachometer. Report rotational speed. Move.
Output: 600 rpm
